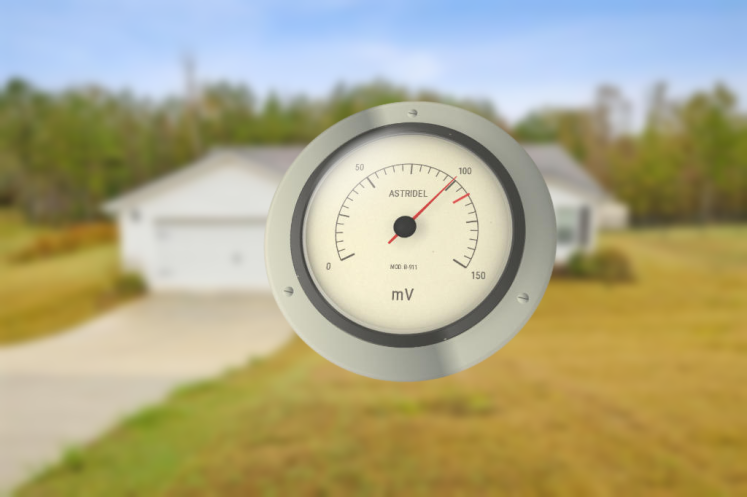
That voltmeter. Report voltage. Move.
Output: 100 mV
